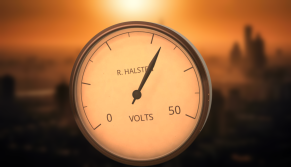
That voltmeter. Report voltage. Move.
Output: 32.5 V
